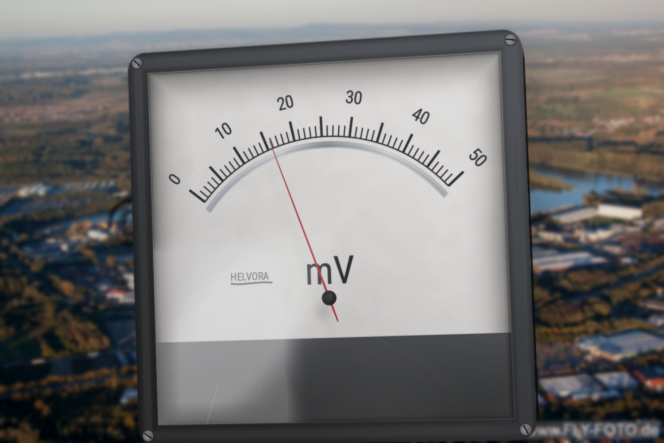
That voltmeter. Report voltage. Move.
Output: 16 mV
